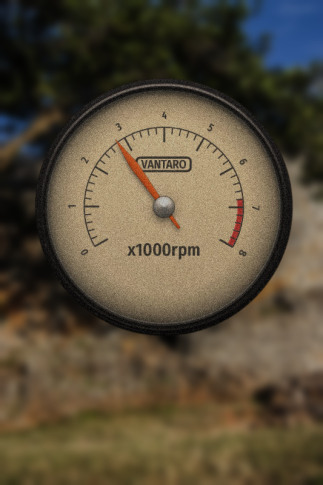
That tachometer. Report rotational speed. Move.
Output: 2800 rpm
